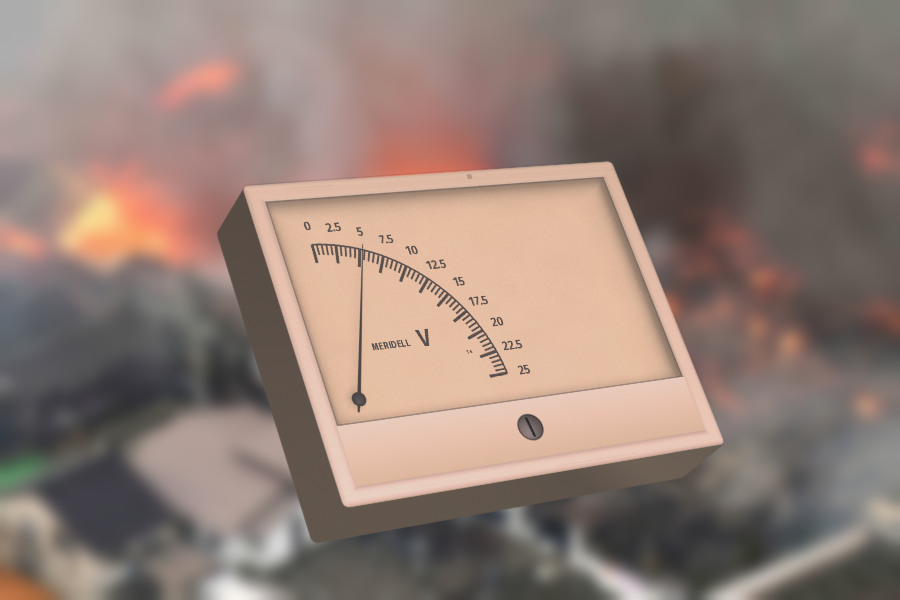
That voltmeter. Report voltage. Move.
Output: 5 V
